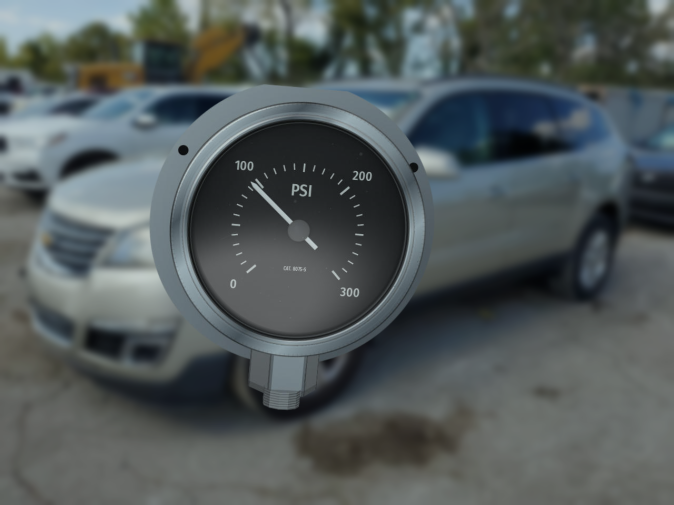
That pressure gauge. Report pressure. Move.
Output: 95 psi
